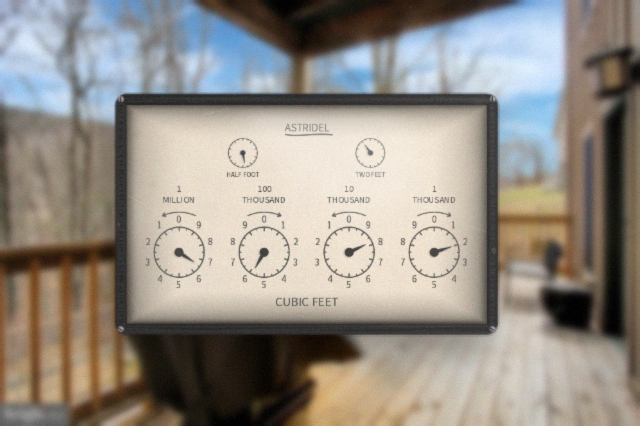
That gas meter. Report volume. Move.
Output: 658200 ft³
